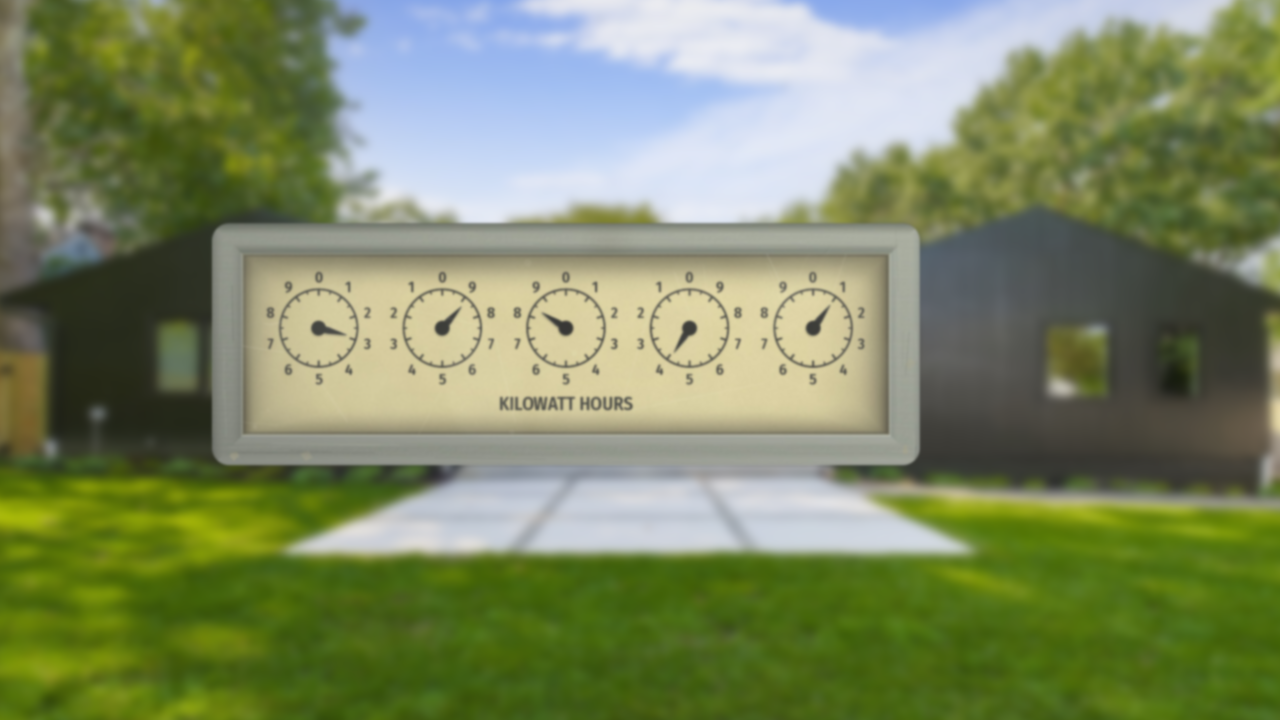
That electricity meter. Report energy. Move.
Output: 28841 kWh
